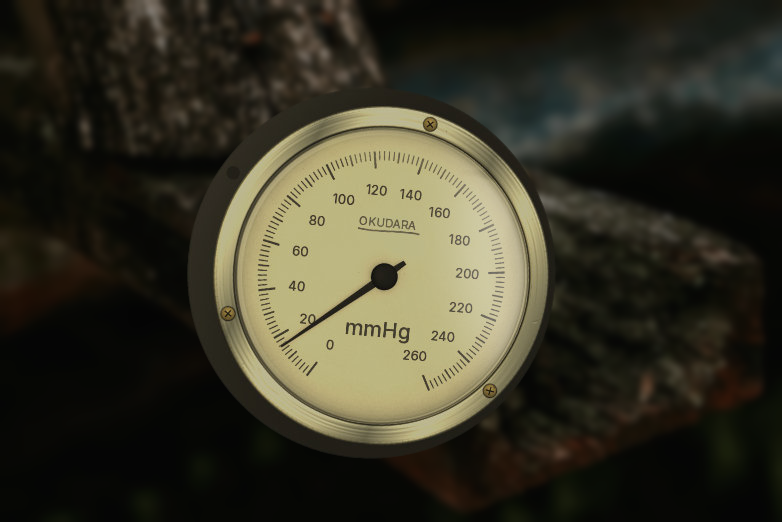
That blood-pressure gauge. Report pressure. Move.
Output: 16 mmHg
